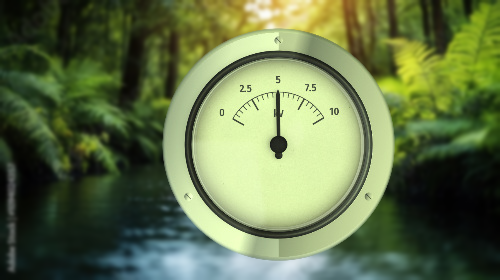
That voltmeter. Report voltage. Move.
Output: 5 kV
